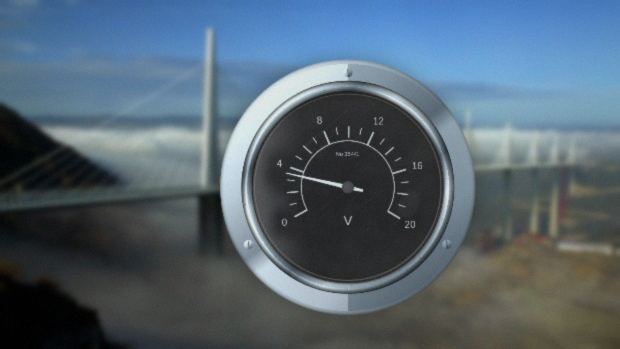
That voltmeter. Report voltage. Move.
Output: 3.5 V
